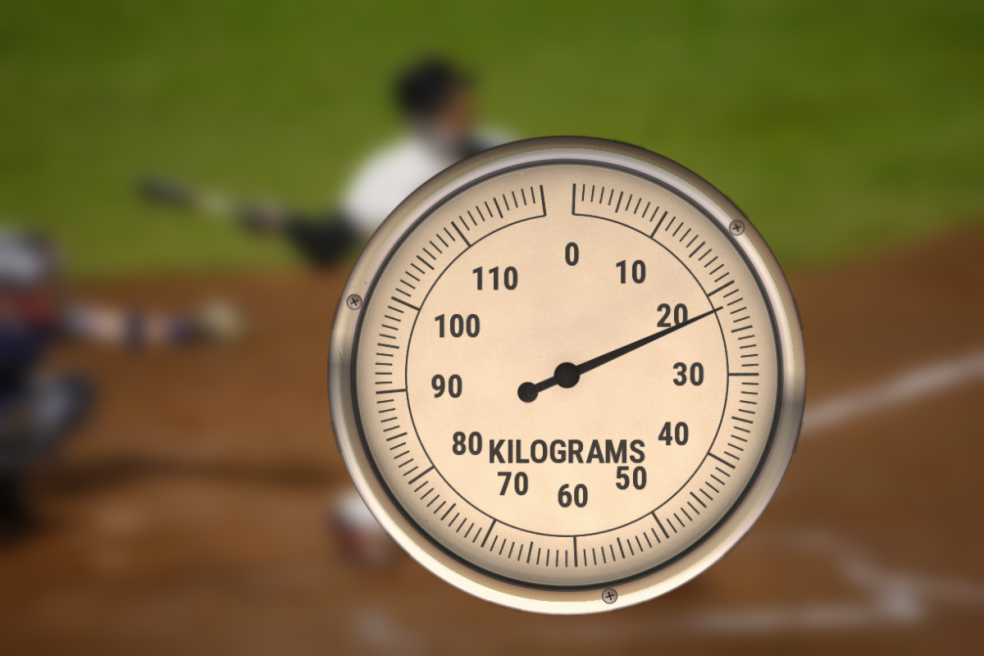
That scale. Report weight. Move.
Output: 22 kg
